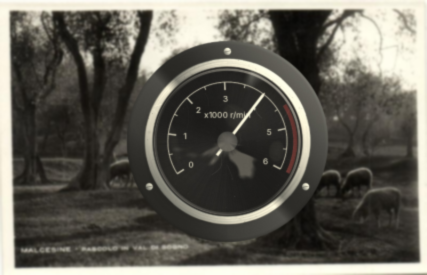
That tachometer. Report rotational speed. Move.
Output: 4000 rpm
